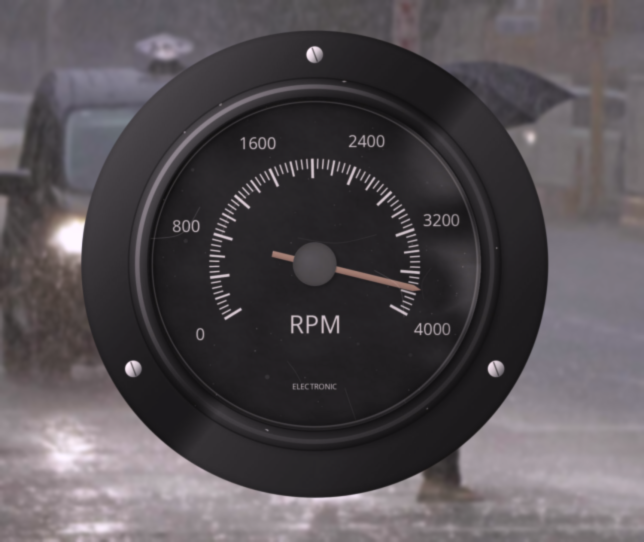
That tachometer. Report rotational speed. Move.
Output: 3750 rpm
